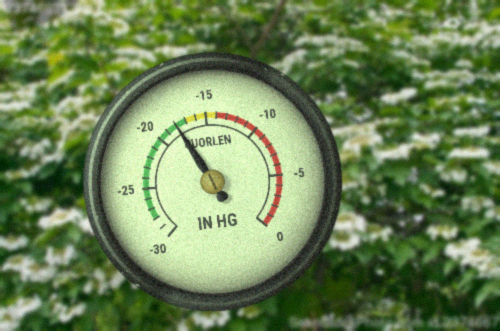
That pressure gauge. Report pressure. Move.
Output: -18 inHg
